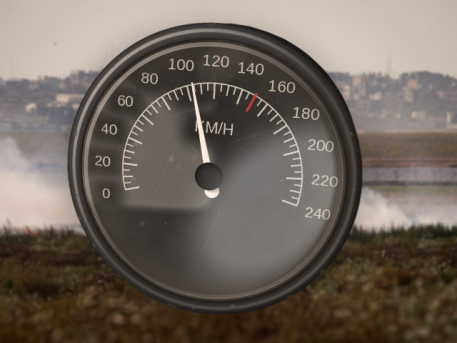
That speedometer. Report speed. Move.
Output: 105 km/h
